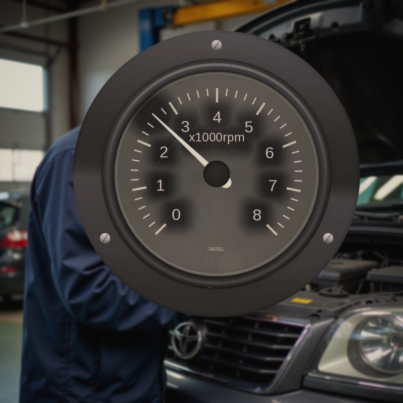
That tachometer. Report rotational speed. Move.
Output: 2600 rpm
